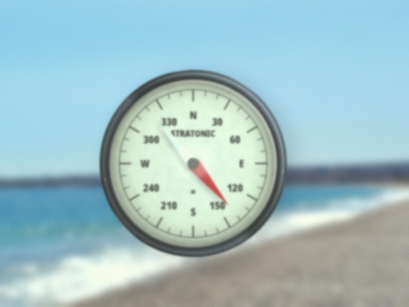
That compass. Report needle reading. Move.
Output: 140 °
